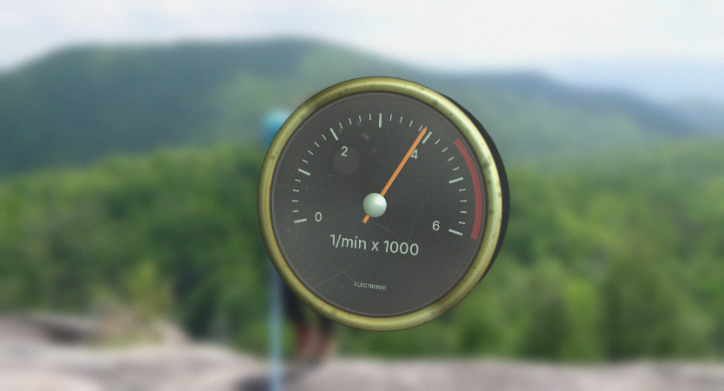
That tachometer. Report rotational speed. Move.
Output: 3900 rpm
